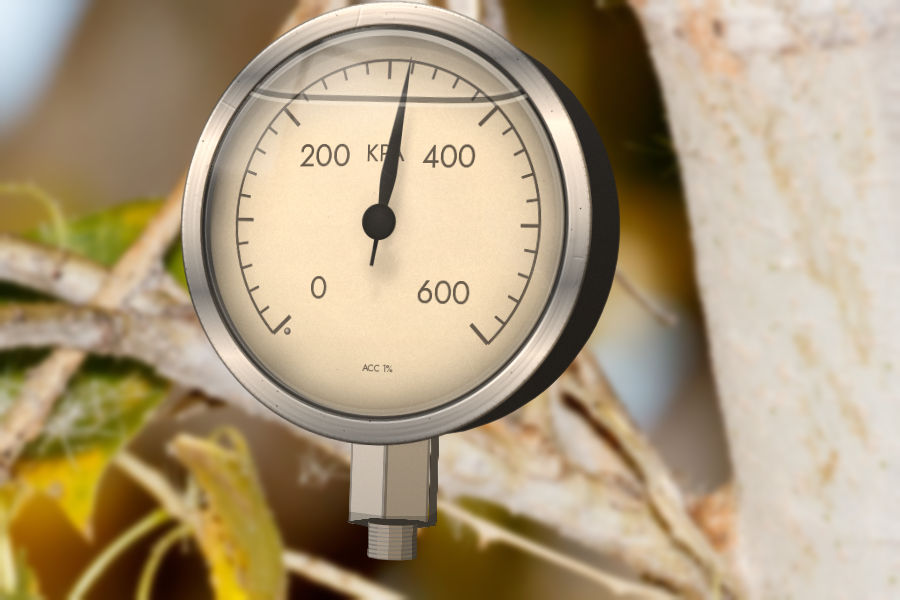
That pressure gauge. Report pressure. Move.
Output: 320 kPa
